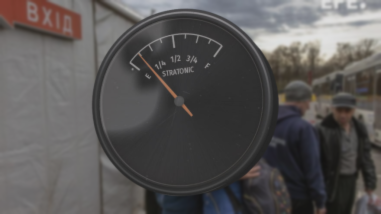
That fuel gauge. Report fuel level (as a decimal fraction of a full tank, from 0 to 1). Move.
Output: 0.125
